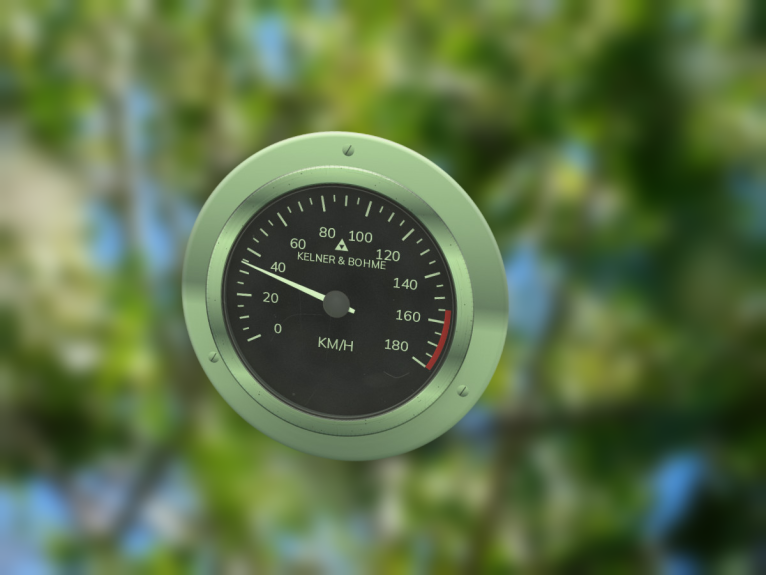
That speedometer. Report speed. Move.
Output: 35 km/h
